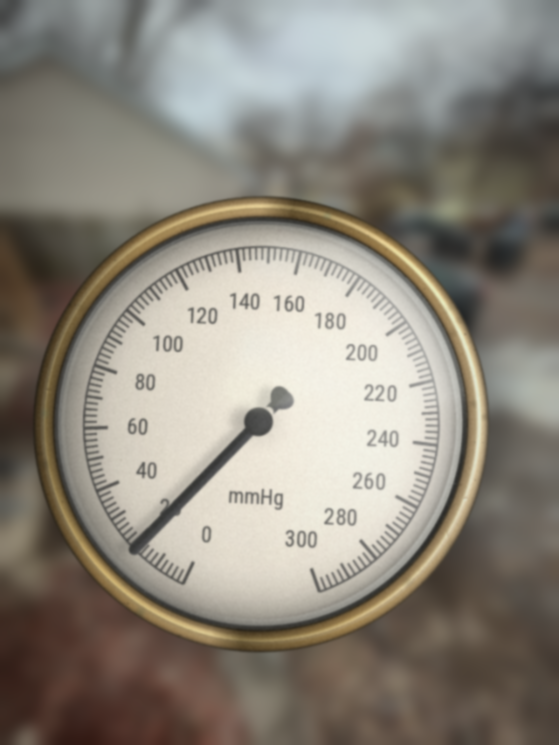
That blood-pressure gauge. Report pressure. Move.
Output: 18 mmHg
